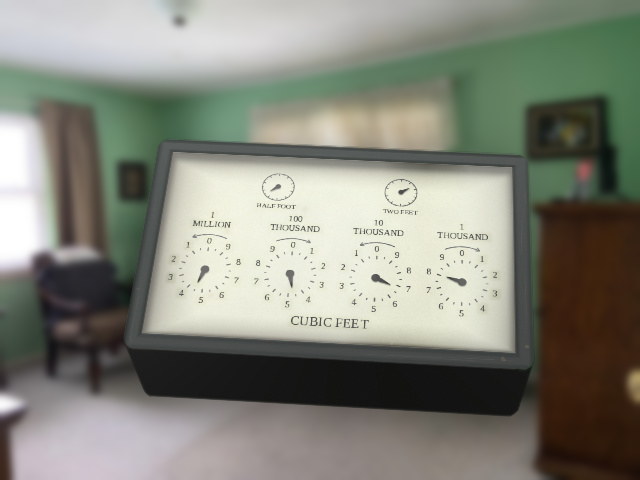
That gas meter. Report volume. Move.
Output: 446800 ft³
